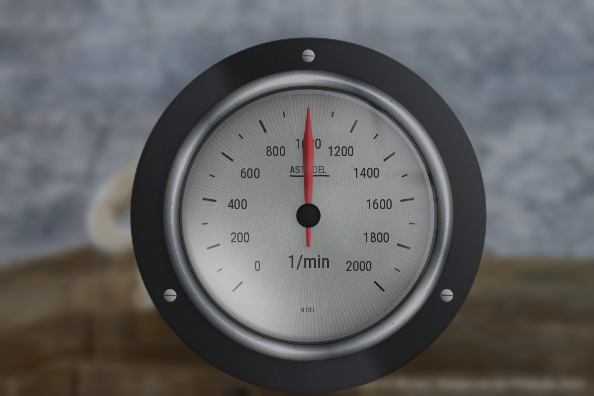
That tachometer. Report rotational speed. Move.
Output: 1000 rpm
